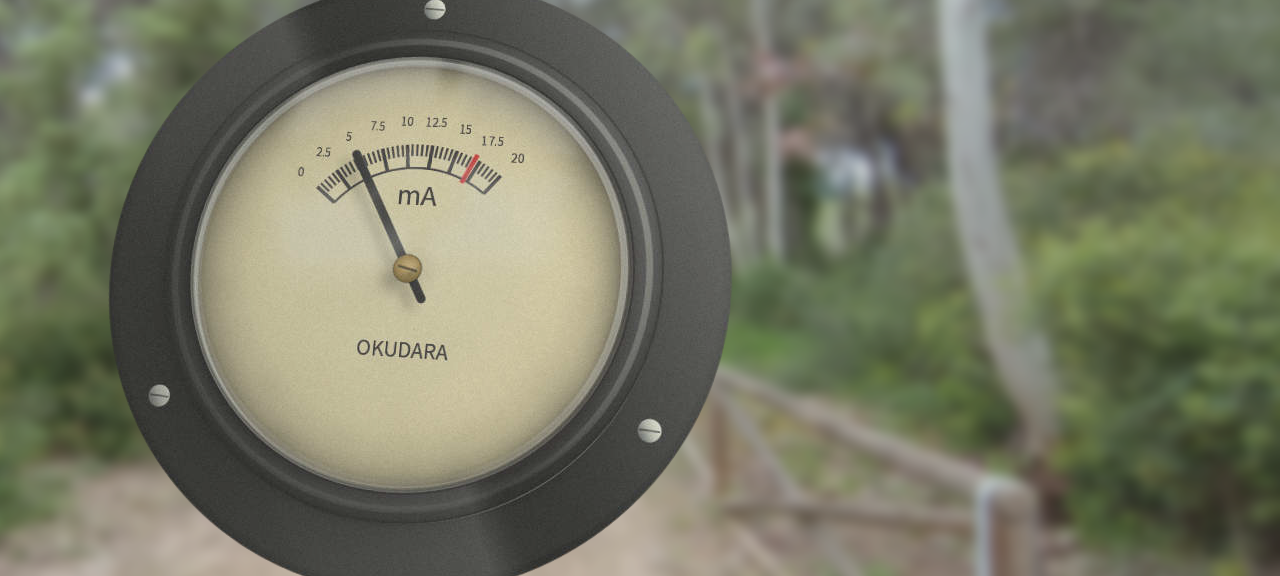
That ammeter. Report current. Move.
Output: 5 mA
